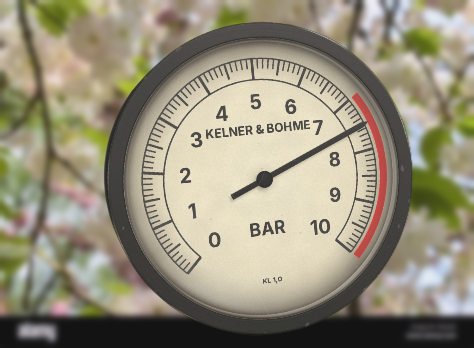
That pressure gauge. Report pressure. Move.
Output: 7.5 bar
